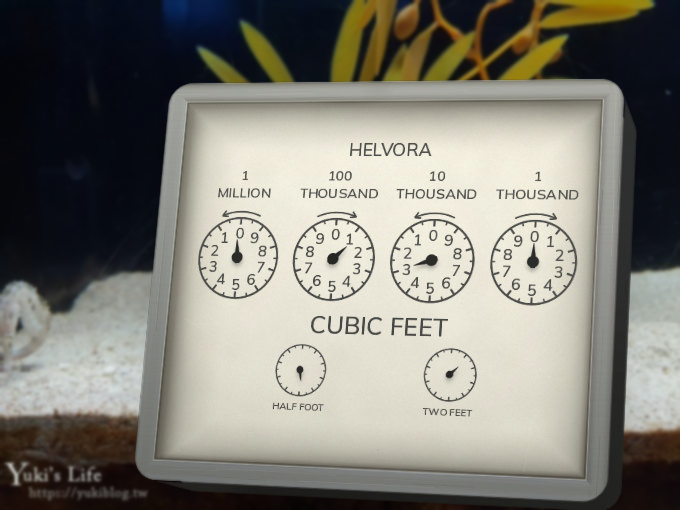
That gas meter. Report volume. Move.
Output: 13000 ft³
